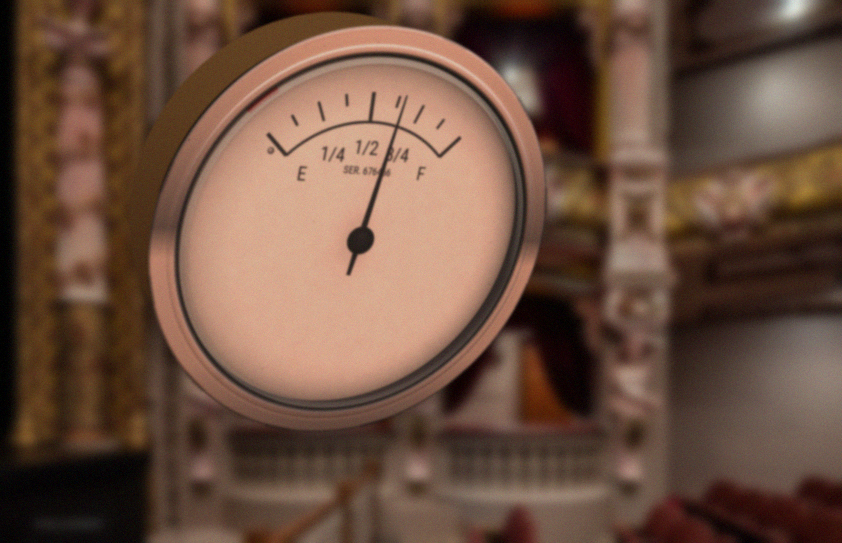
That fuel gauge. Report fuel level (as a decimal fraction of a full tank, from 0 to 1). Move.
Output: 0.625
